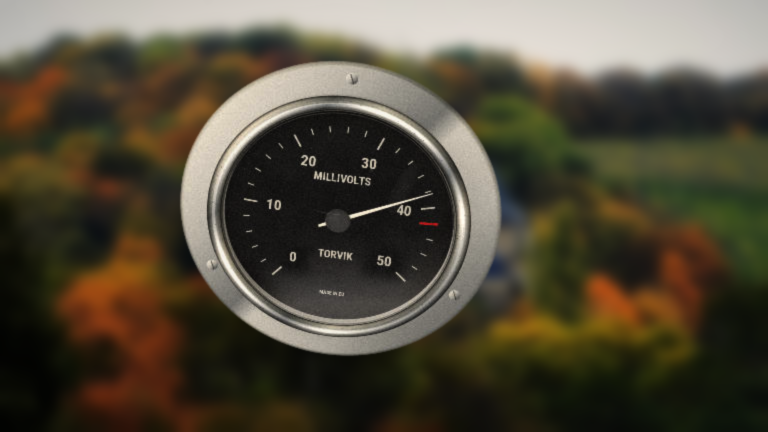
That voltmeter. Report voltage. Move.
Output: 38 mV
